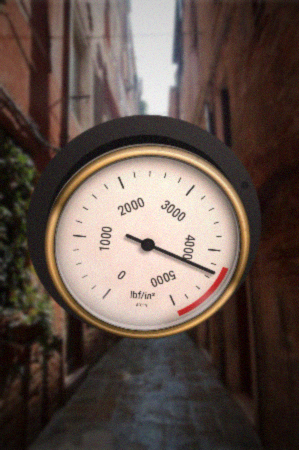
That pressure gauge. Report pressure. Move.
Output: 4300 psi
